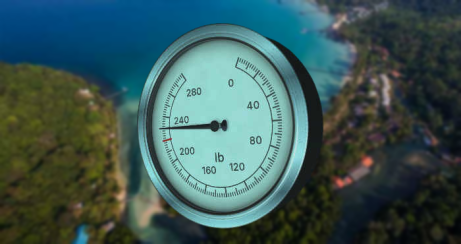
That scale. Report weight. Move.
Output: 230 lb
